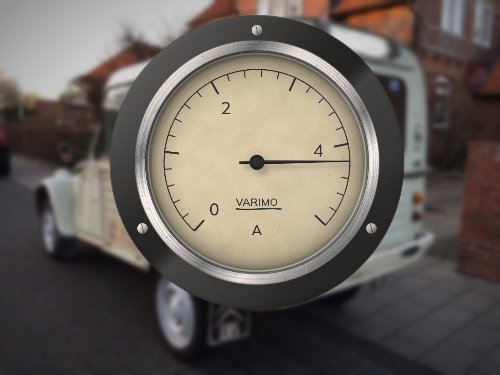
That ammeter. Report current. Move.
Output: 4.2 A
